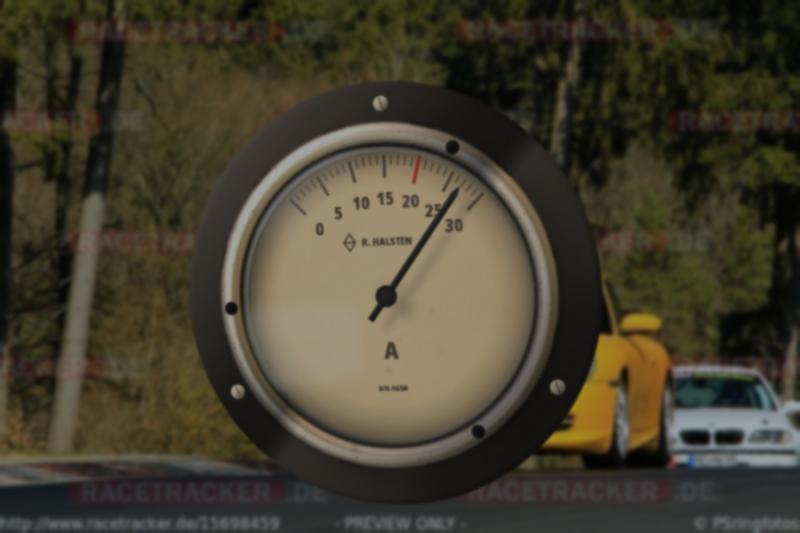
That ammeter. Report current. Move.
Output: 27 A
